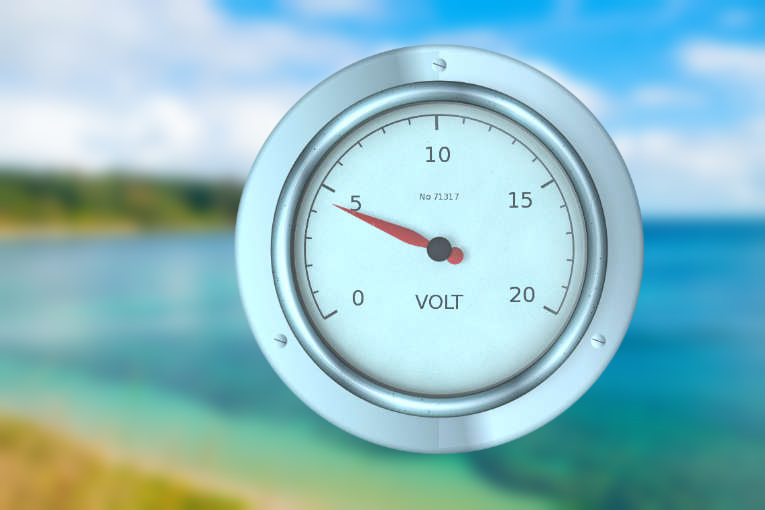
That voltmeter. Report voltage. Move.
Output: 4.5 V
